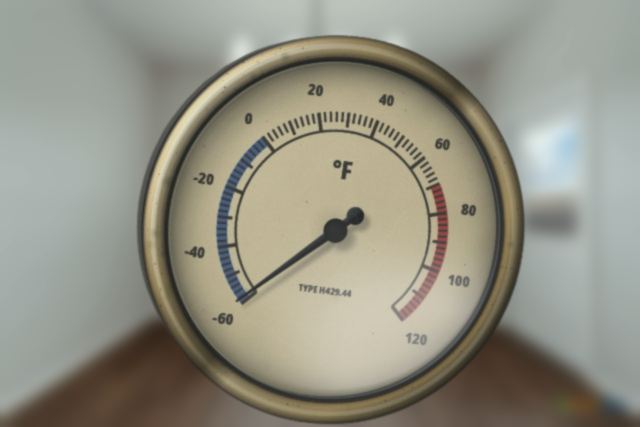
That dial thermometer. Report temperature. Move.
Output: -58 °F
